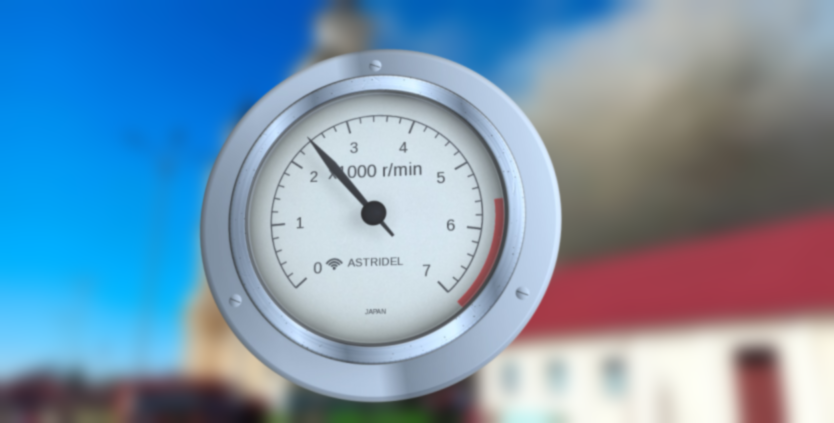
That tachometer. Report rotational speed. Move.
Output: 2400 rpm
